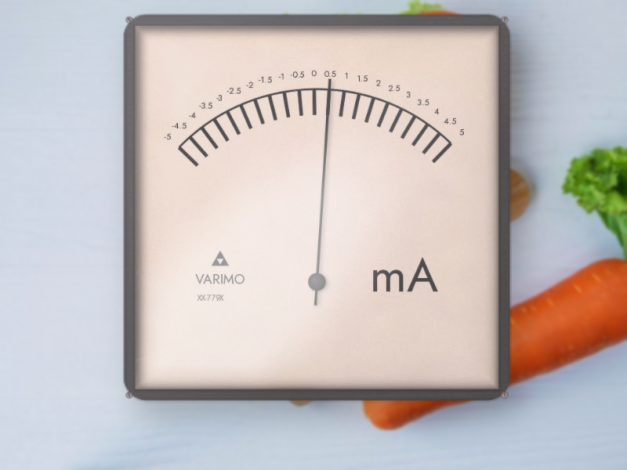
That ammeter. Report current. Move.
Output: 0.5 mA
